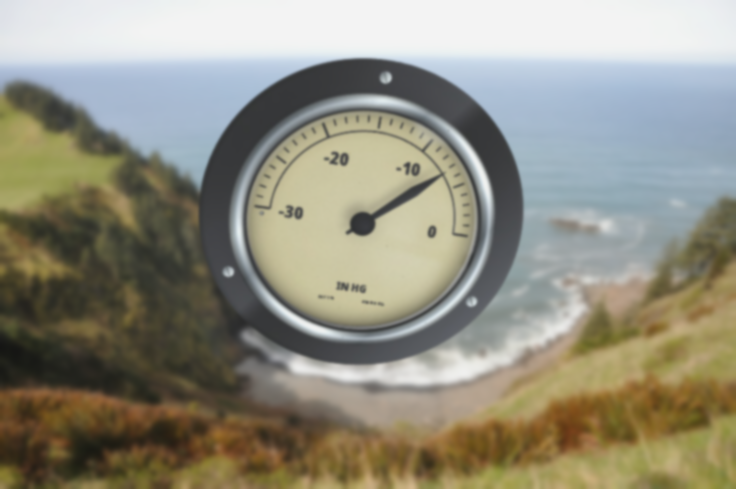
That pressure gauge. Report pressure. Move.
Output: -7 inHg
